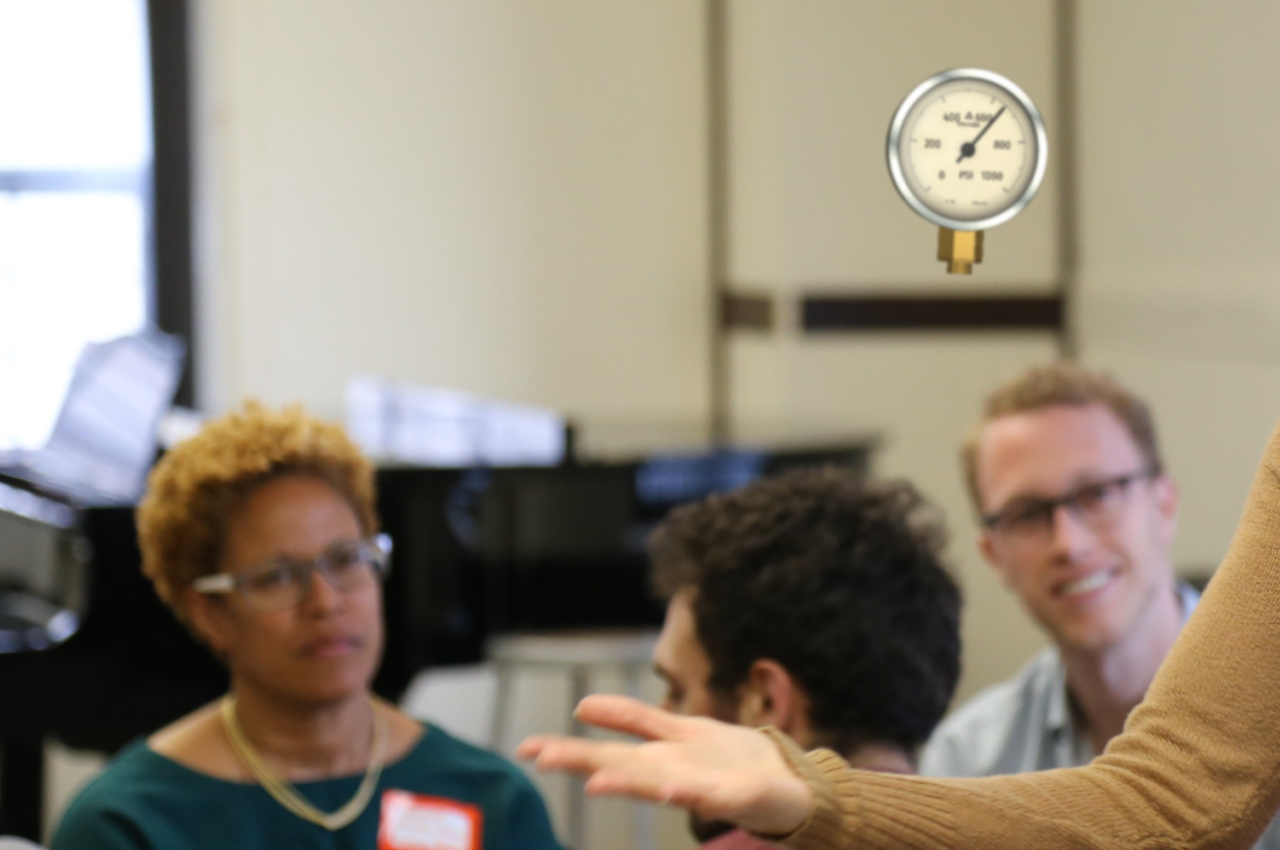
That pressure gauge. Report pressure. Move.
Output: 650 psi
